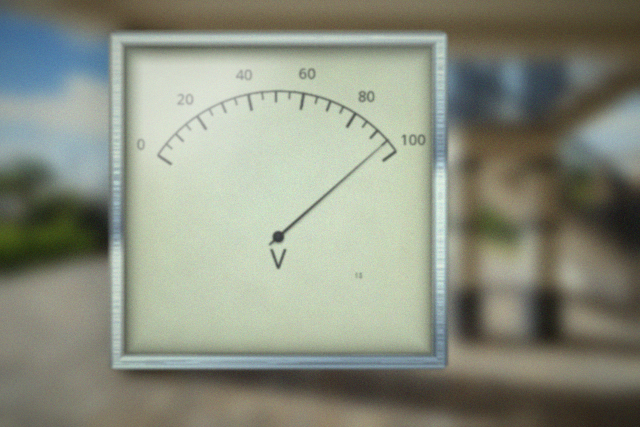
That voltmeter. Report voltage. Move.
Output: 95 V
